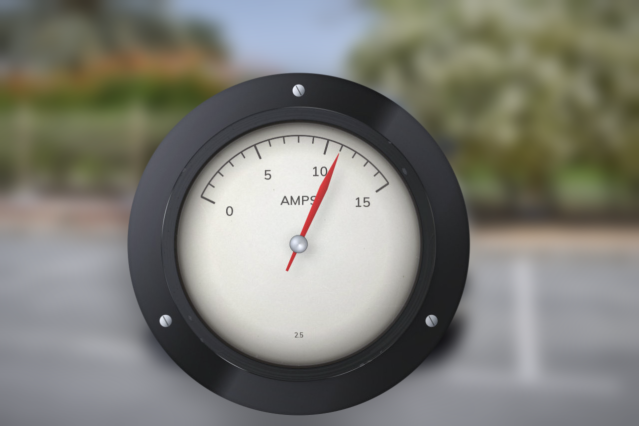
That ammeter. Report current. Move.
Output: 11 A
